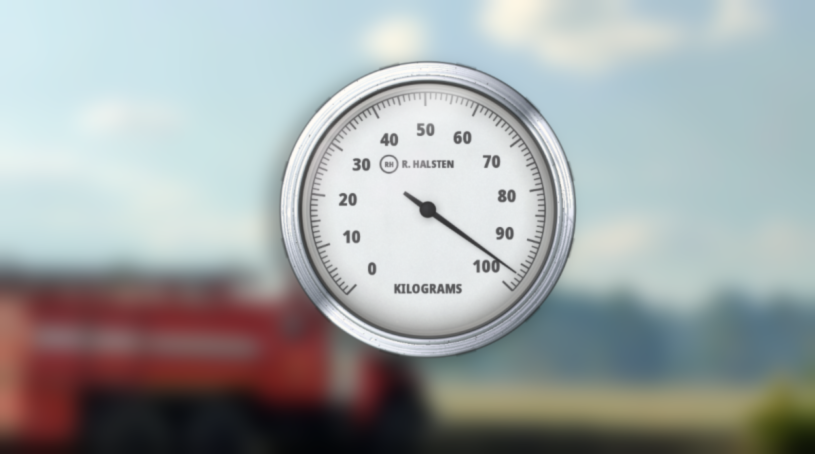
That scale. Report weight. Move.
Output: 97 kg
